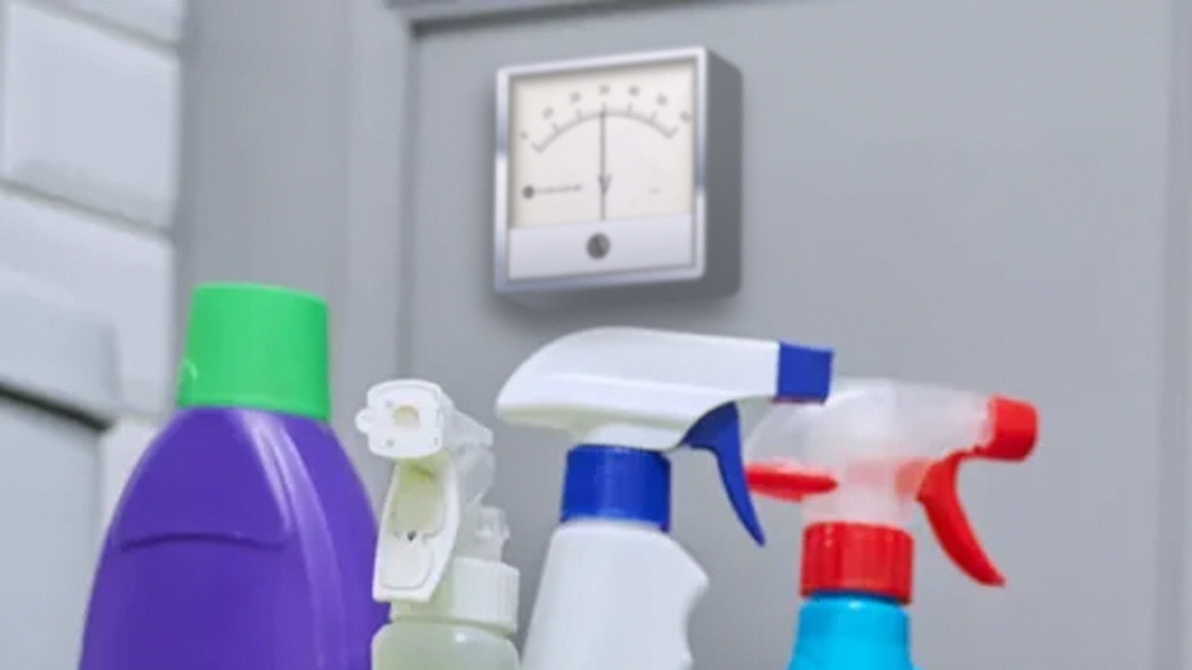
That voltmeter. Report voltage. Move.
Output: 30 V
